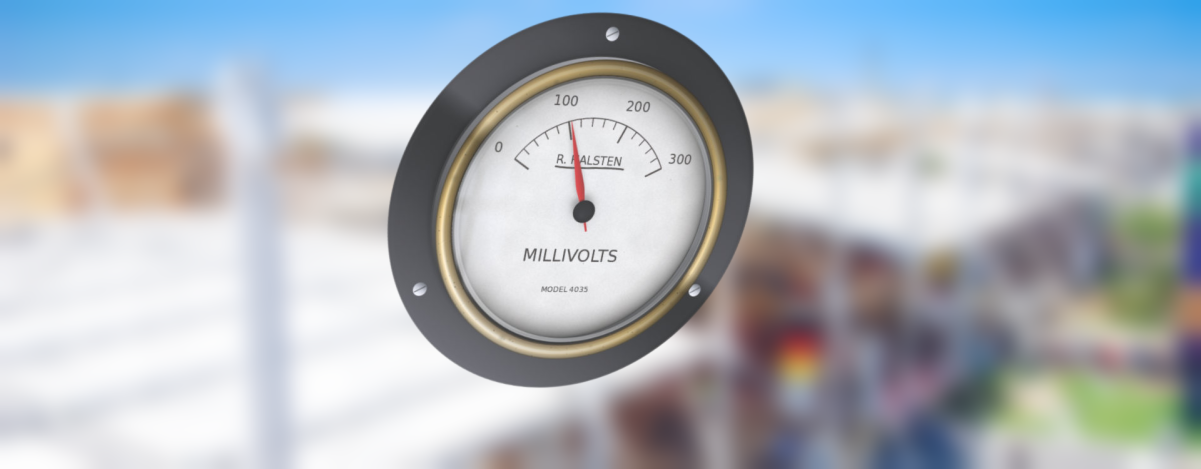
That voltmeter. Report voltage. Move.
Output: 100 mV
